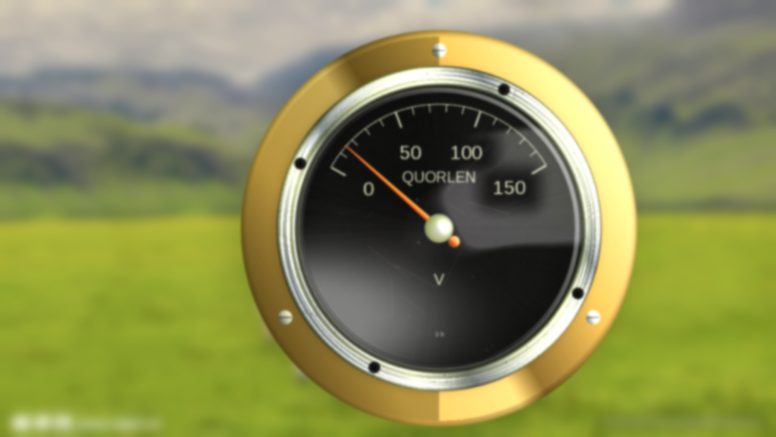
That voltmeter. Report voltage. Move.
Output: 15 V
